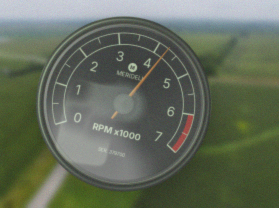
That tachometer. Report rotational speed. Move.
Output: 4250 rpm
